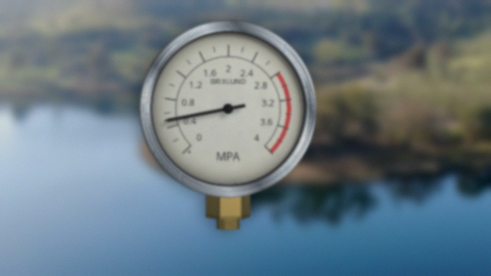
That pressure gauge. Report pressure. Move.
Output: 0.5 MPa
